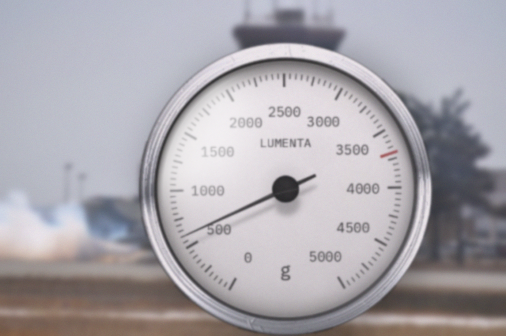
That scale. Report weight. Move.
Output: 600 g
